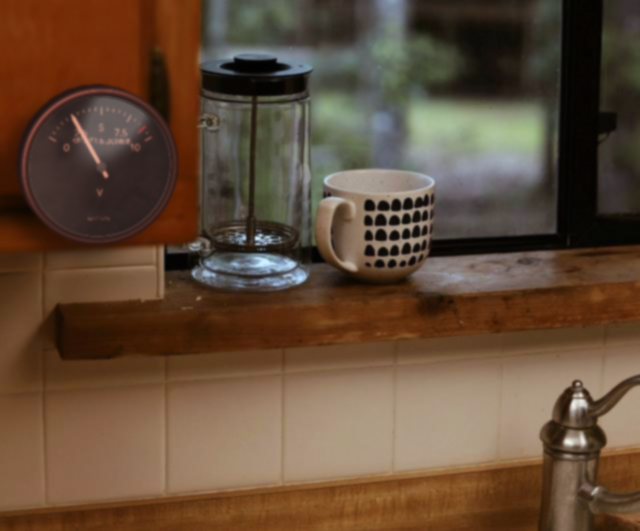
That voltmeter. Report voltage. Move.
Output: 2.5 V
